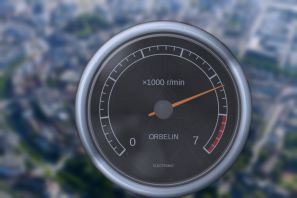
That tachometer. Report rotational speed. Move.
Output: 5300 rpm
